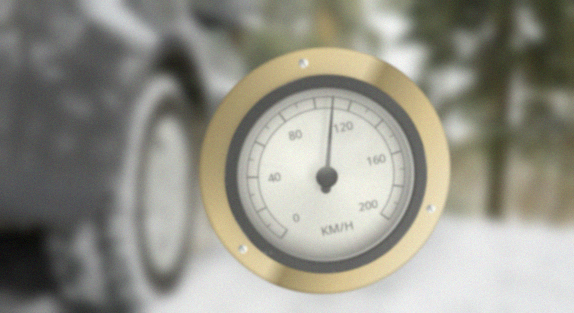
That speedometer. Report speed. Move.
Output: 110 km/h
